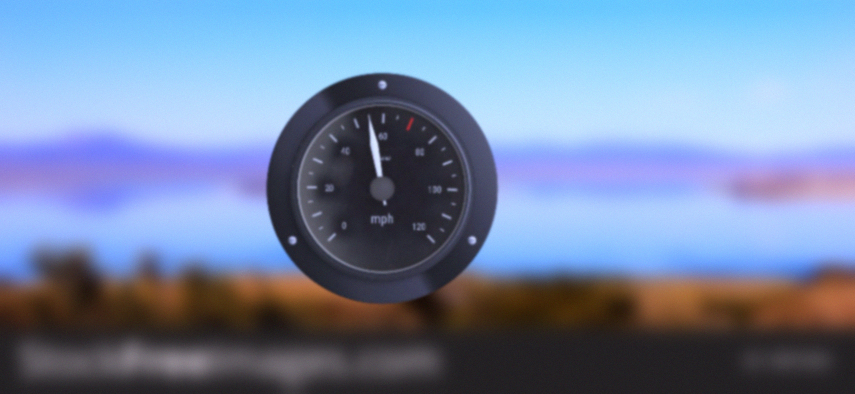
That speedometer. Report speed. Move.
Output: 55 mph
